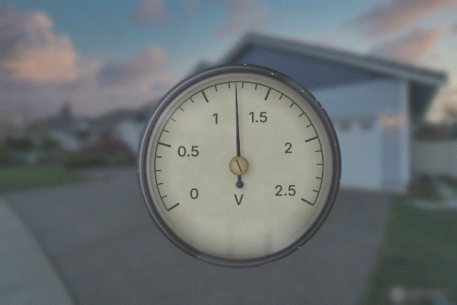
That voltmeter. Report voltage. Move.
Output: 1.25 V
